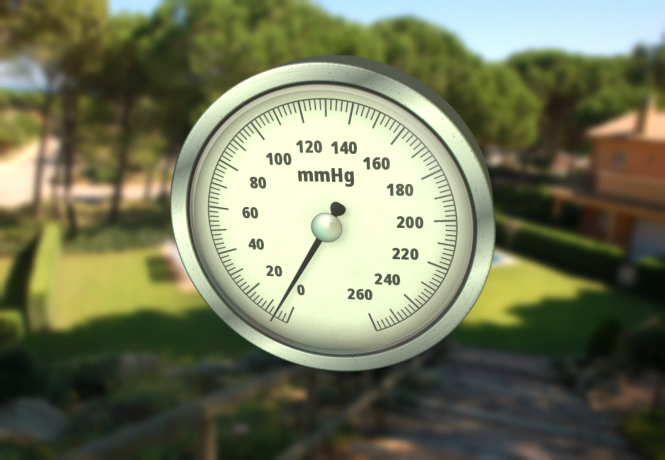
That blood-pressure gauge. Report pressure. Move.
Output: 6 mmHg
